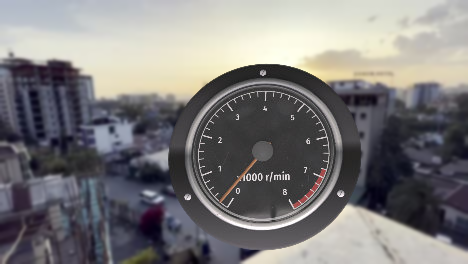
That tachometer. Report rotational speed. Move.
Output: 200 rpm
